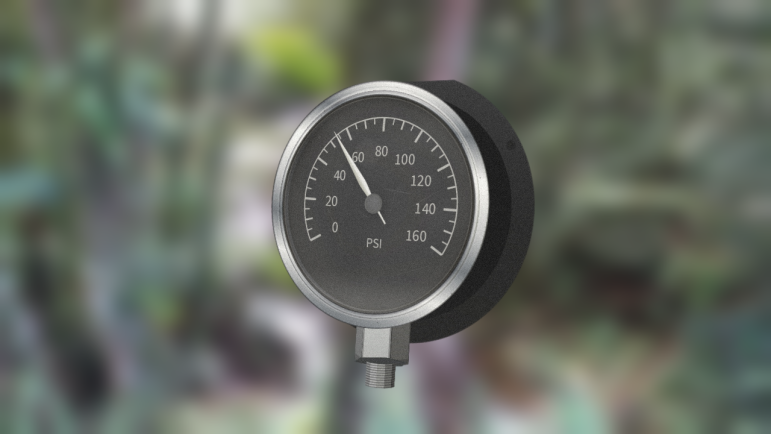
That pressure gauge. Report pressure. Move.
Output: 55 psi
